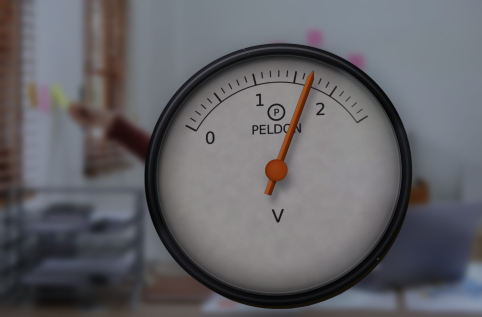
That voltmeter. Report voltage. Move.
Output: 1.7 V
